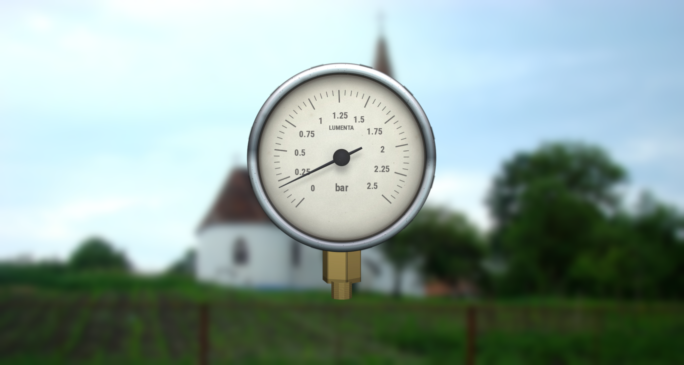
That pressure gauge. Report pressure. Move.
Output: 0.2 bar
